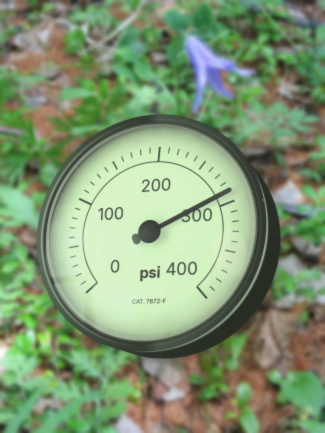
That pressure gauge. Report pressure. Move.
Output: 290 psi
